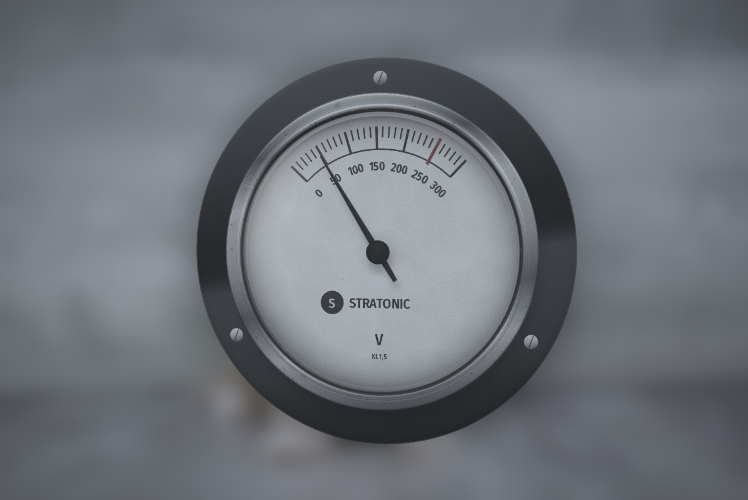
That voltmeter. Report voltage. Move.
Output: 50 V
